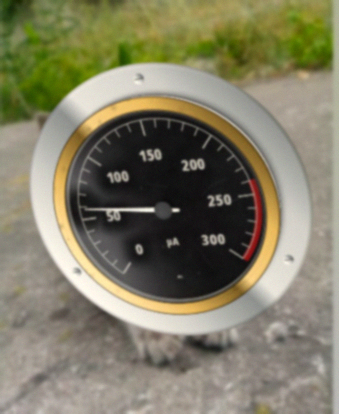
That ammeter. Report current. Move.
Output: 60 µA
